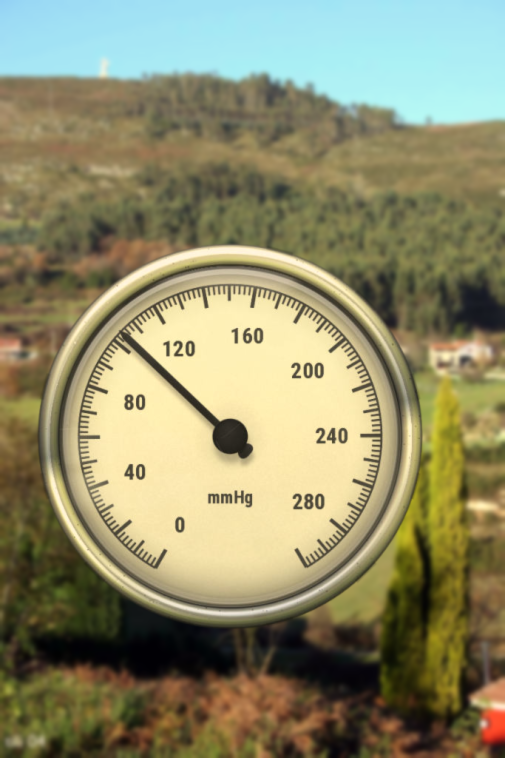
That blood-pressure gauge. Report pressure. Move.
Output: 104 mmHg
